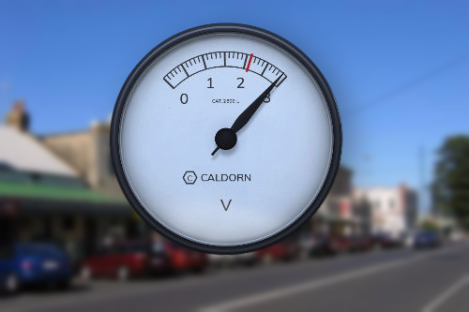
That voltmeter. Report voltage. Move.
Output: 2.9 V
